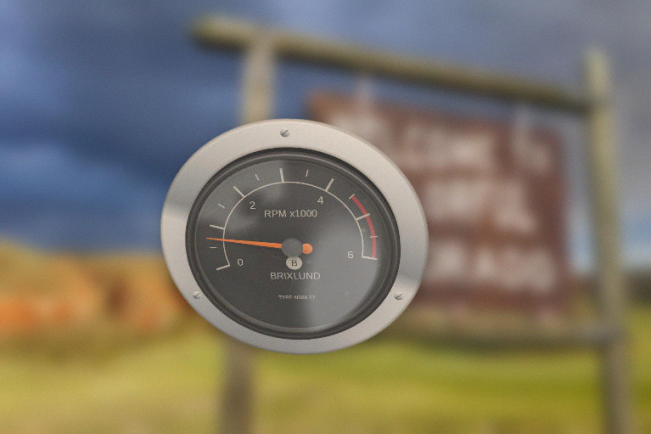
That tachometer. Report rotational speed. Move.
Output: 750 rpm
